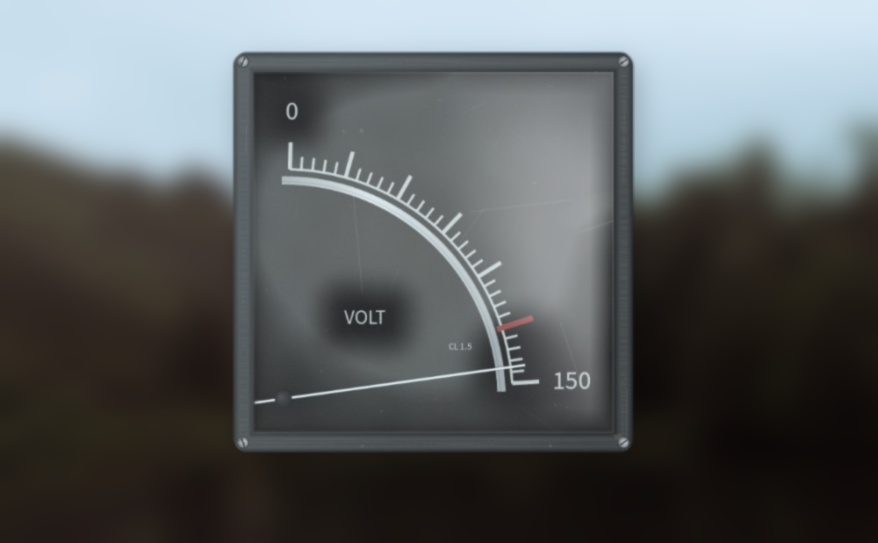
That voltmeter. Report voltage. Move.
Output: 142.5 V
